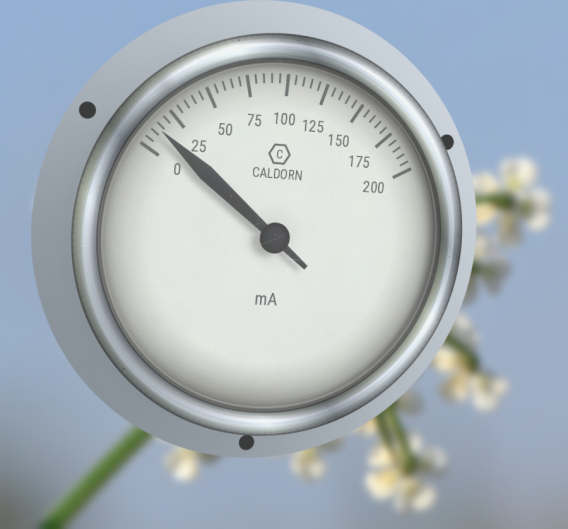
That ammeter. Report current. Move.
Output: 12.5 mA
